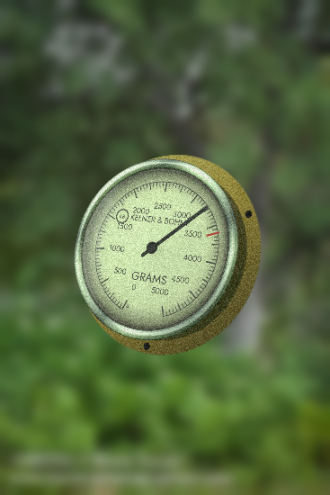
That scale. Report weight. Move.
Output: 3250 g
